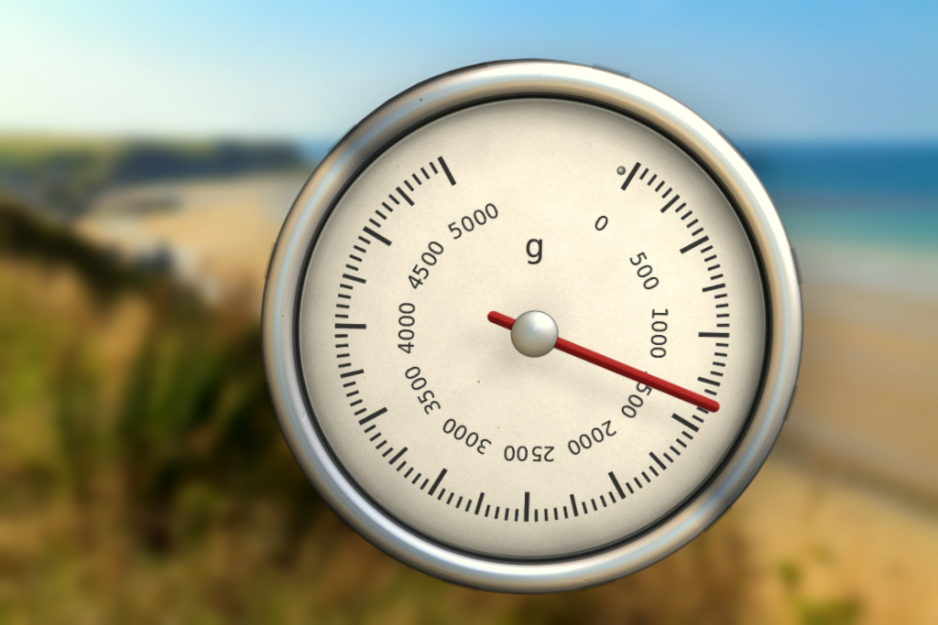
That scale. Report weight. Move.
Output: 1350 g
